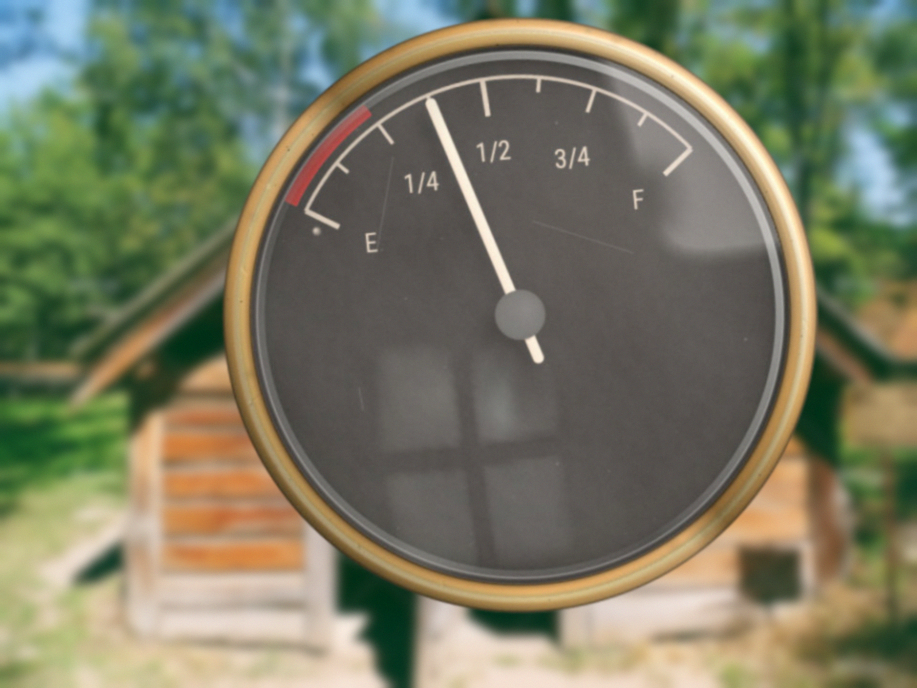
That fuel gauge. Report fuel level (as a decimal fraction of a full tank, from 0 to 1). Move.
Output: 0.375
